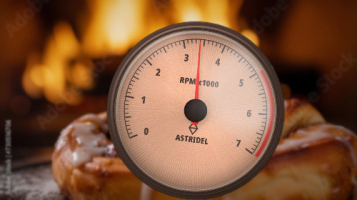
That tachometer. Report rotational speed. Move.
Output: 3400 rpm
